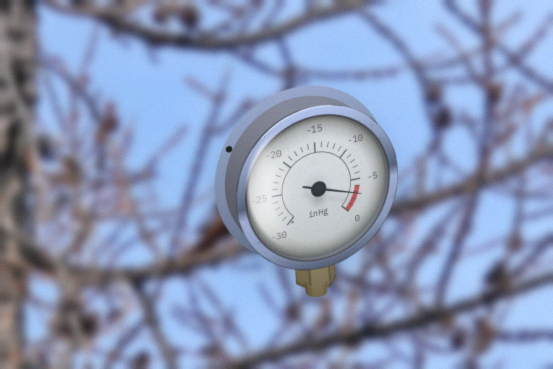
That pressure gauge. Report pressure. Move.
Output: -3 inHg
